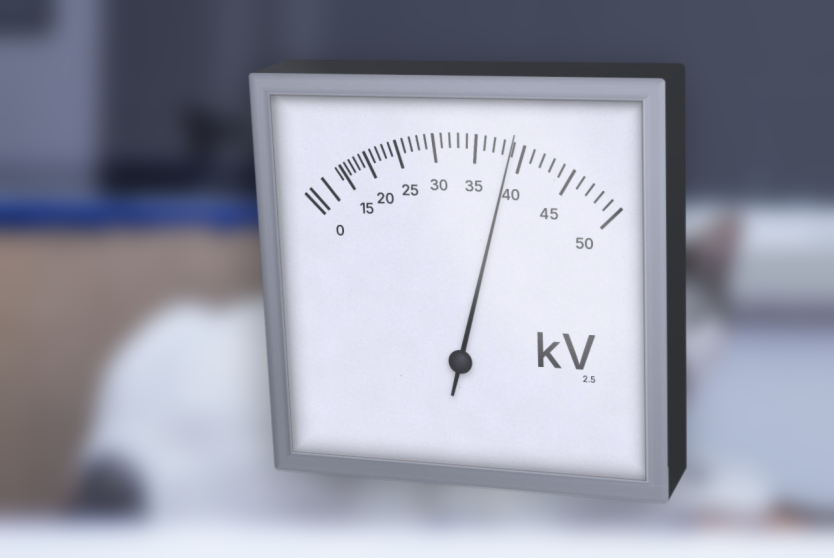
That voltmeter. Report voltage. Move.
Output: 39 kV
